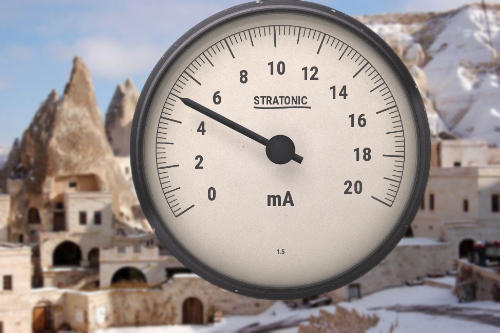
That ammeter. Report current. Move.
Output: 5 mA
